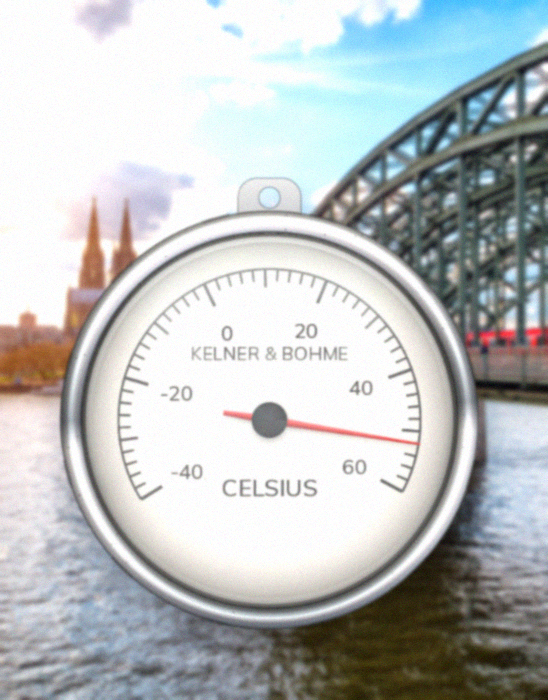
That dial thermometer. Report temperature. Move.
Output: 52 °C
